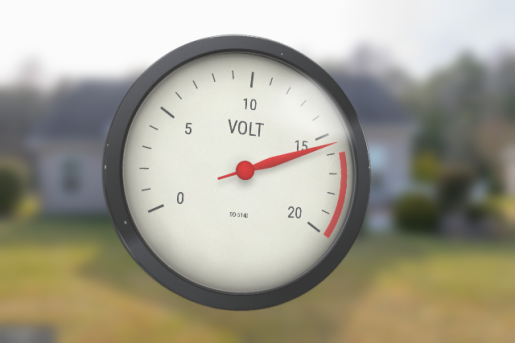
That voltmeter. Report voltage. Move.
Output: 15.5 V
